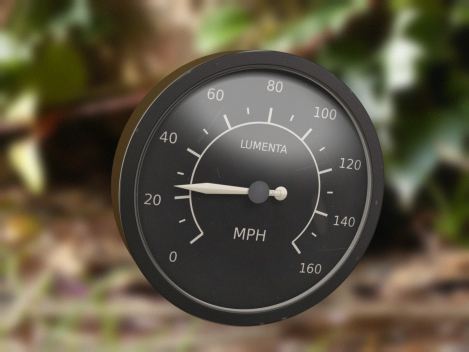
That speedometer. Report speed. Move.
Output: 25 mph
